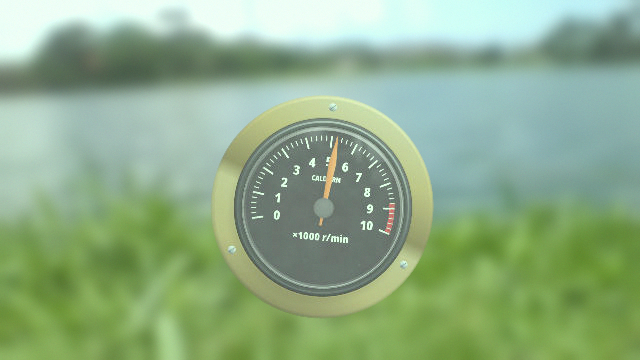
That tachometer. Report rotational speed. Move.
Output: 5200 rpm
